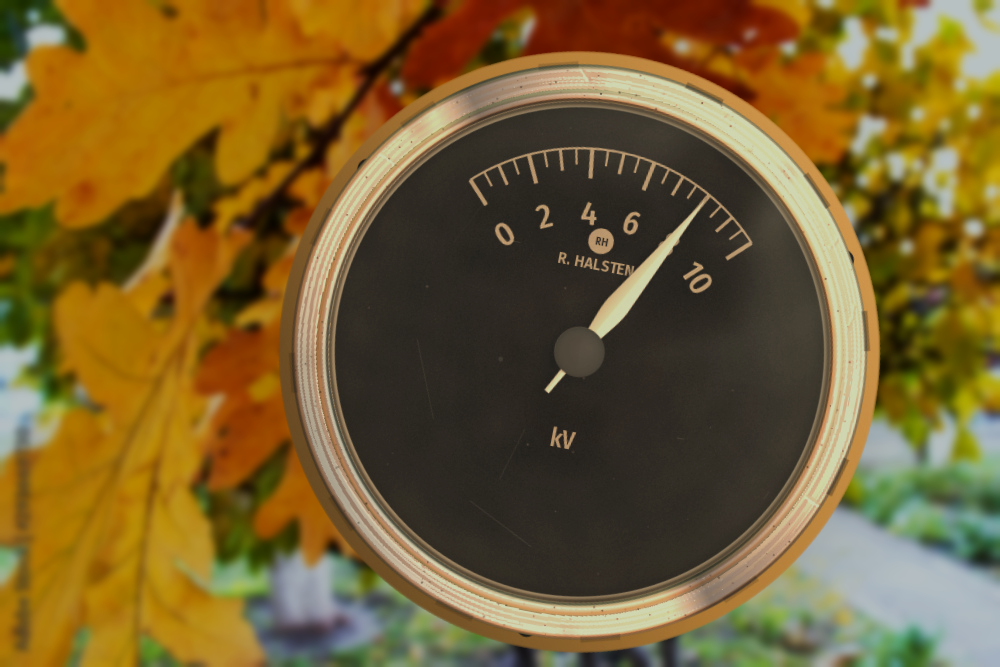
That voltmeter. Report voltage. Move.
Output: 8 kV
